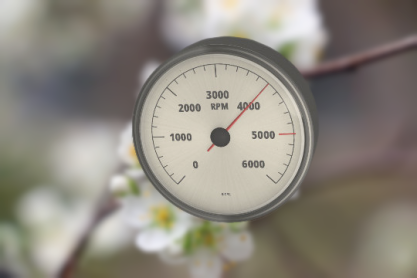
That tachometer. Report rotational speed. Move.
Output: 4000 rpm
